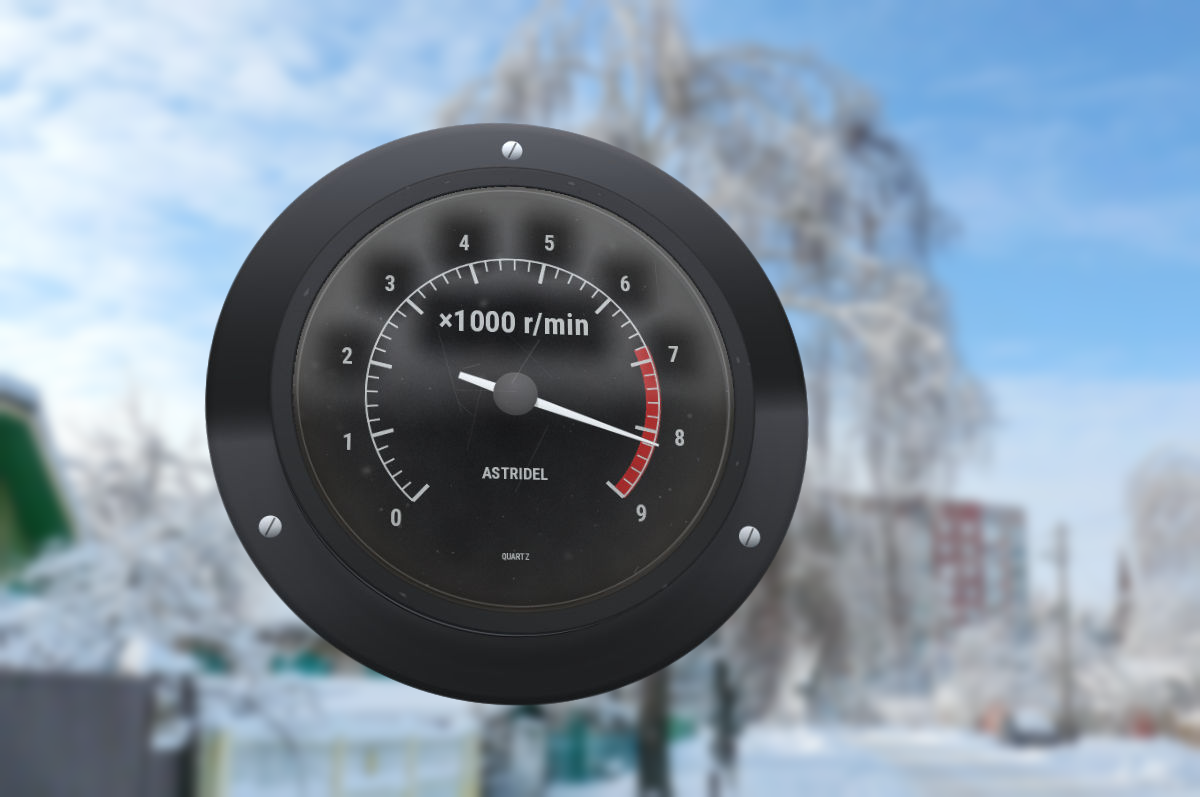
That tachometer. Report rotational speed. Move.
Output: 8200 rpm
